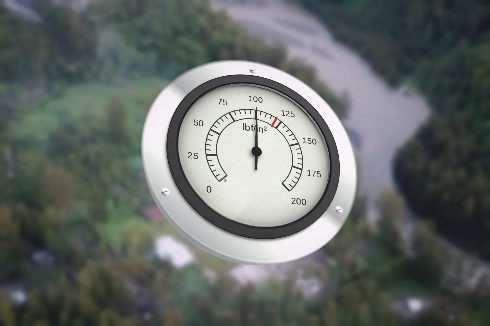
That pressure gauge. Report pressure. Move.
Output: 100 psi
